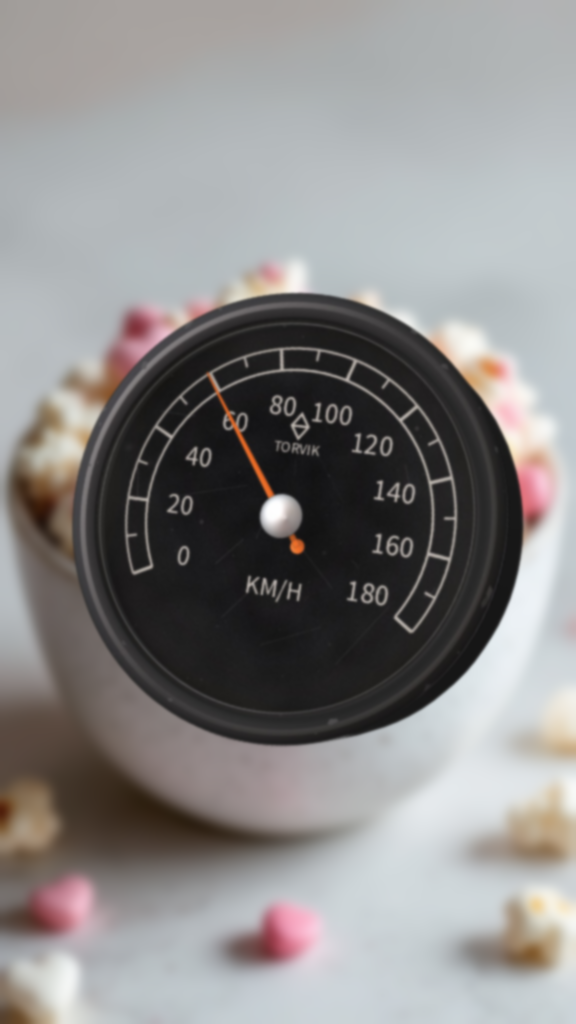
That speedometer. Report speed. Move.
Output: 60 km/h
